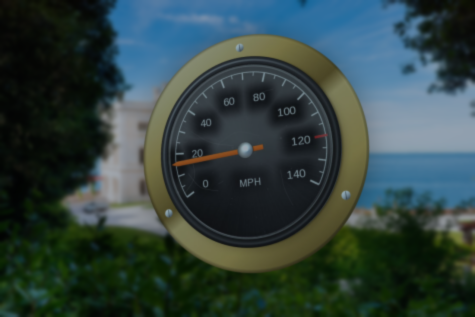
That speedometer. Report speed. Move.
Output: 15 mph
